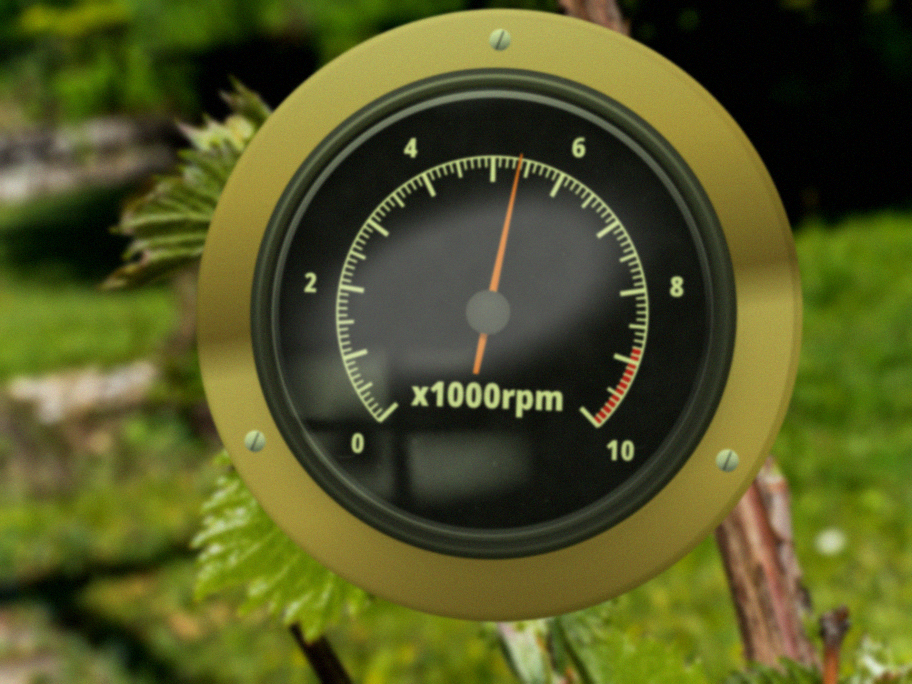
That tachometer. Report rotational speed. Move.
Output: 5400 rpm
